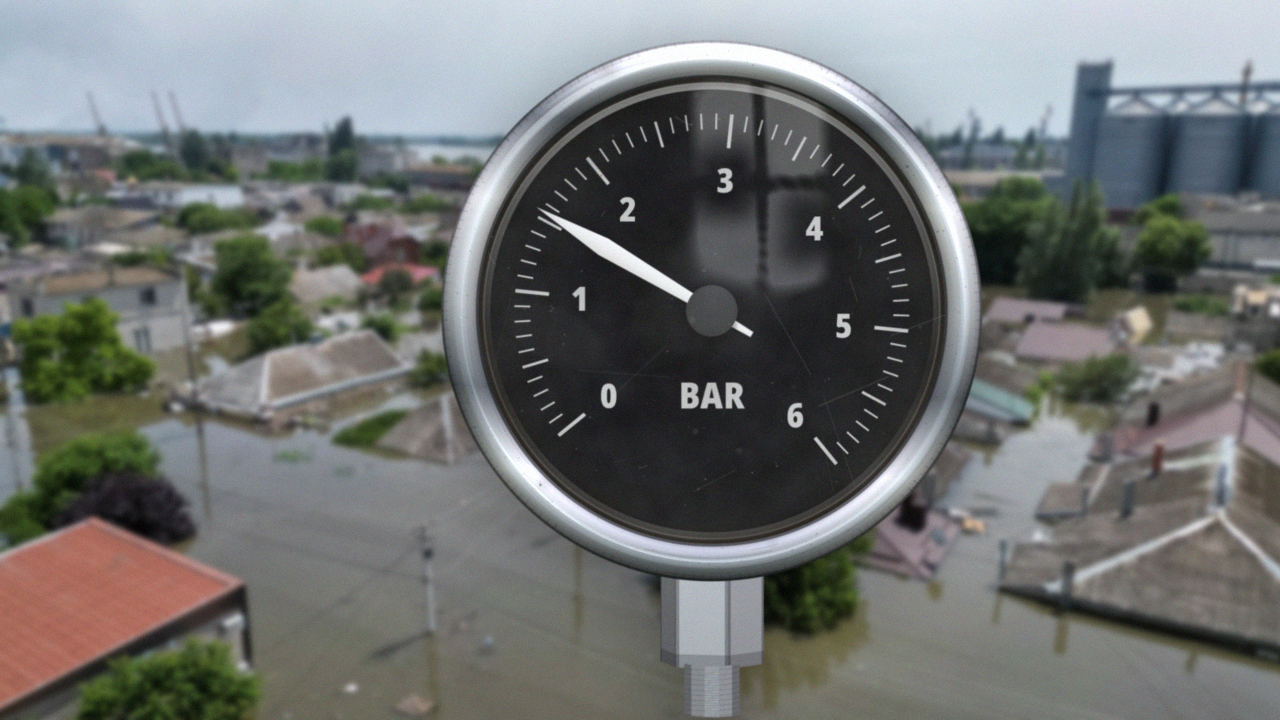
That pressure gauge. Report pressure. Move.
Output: 1.55 bar
